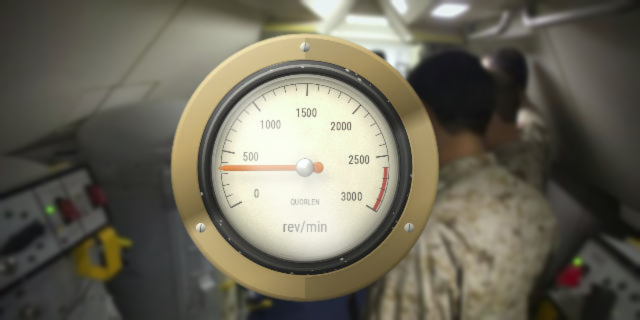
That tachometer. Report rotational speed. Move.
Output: 350 rpm
